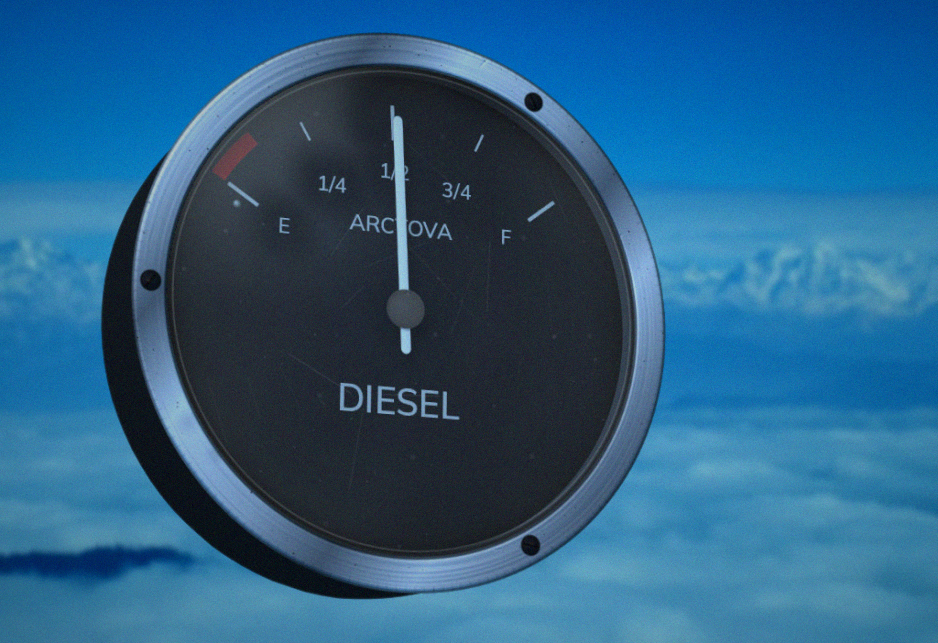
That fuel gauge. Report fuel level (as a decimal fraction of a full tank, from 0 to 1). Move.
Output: 0.5
